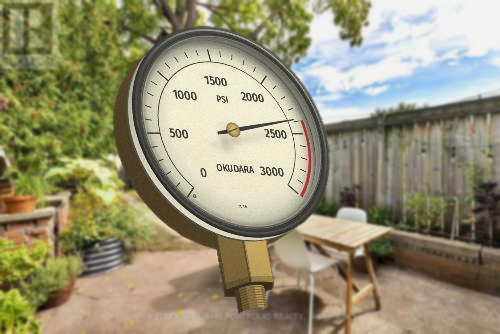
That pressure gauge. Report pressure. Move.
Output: 2400 psi
